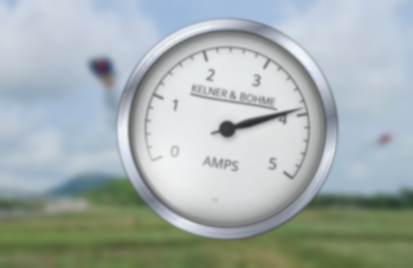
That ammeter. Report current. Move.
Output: 3.9 A
